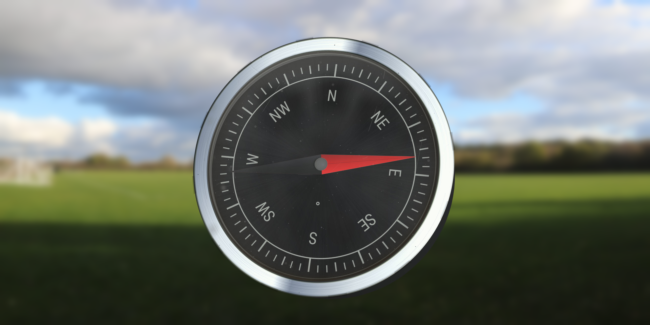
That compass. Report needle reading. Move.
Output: 80 °
